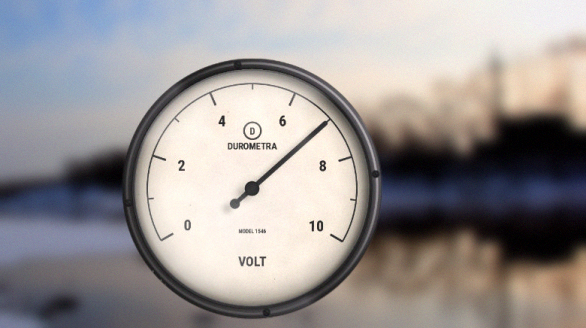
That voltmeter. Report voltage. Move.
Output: 7 V
